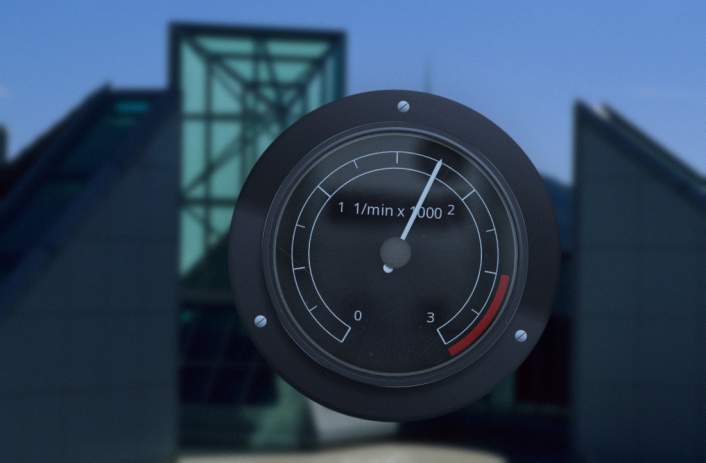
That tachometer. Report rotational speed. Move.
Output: 1750 rpm
